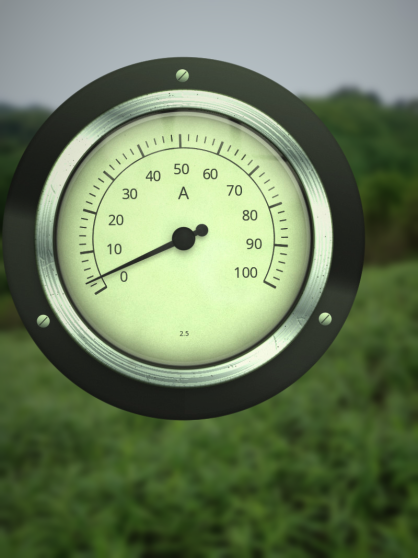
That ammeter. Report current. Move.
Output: 3 A
